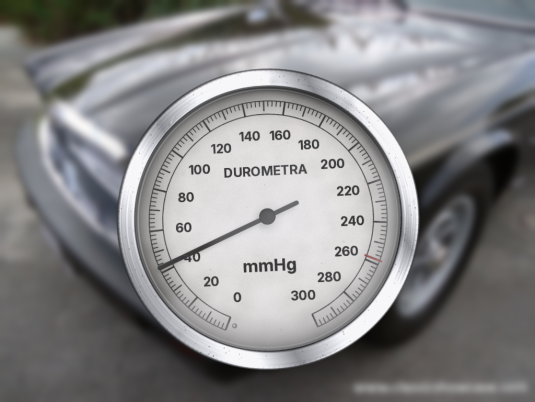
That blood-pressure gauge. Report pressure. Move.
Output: 42 mmHg
